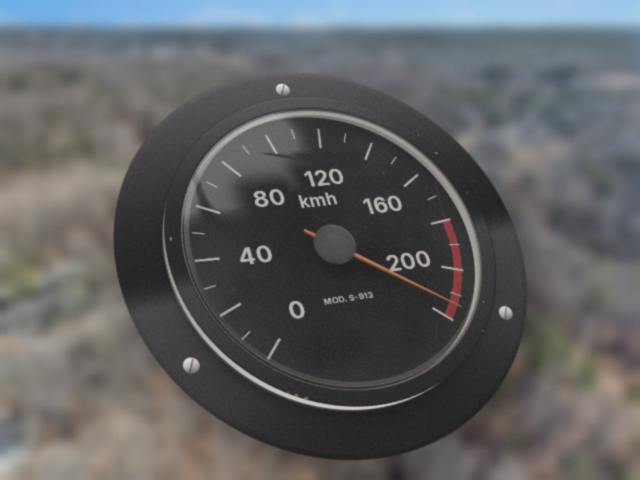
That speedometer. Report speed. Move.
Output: 215 km/h
